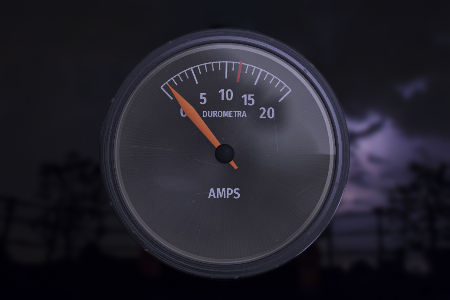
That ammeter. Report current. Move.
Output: 1 A
